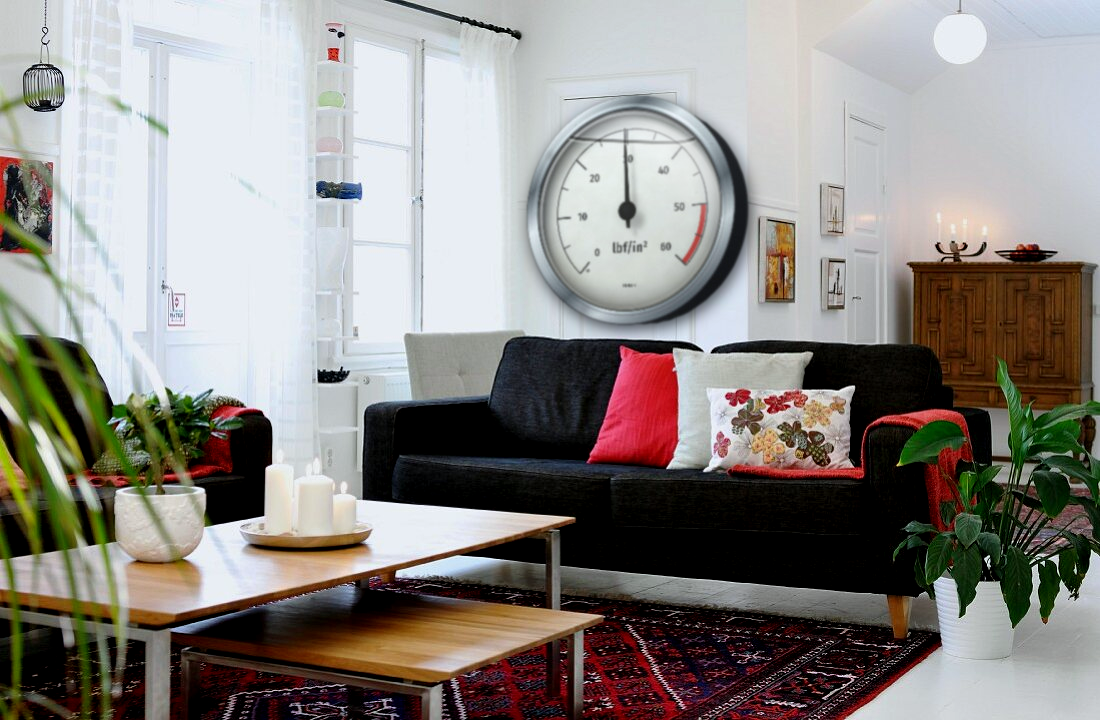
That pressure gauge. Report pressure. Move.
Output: 30 psi
